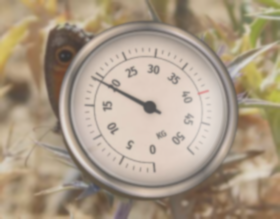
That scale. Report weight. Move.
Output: 19 kg
